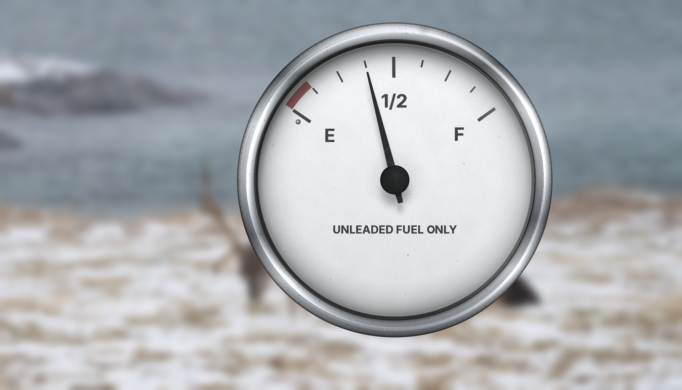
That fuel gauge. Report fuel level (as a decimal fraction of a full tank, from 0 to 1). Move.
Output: 0.375
